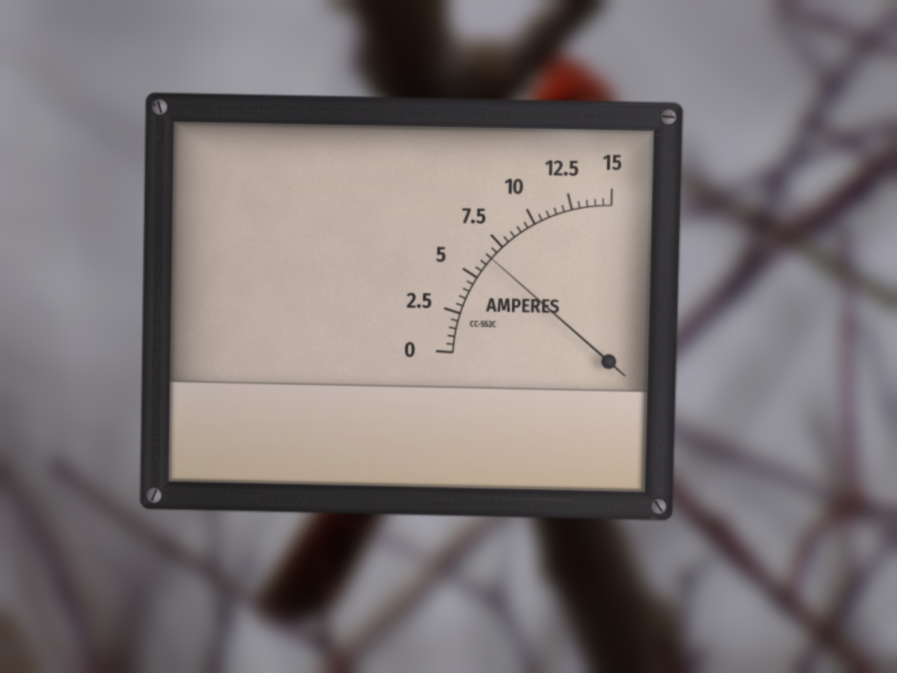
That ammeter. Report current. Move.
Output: 6.5 A
